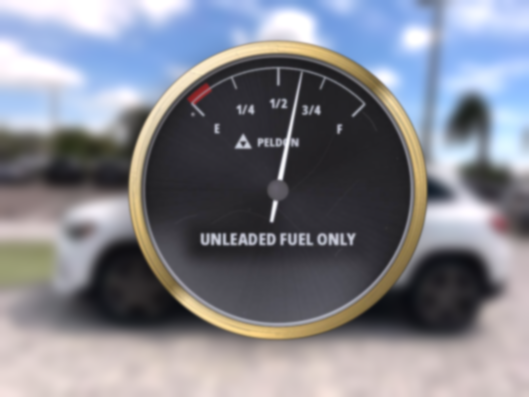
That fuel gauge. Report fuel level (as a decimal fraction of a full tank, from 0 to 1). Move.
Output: 0.625
